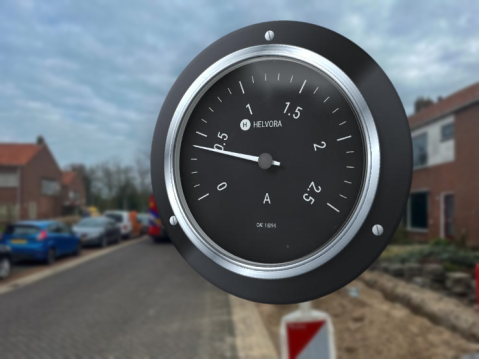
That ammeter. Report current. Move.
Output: 0.4 A
